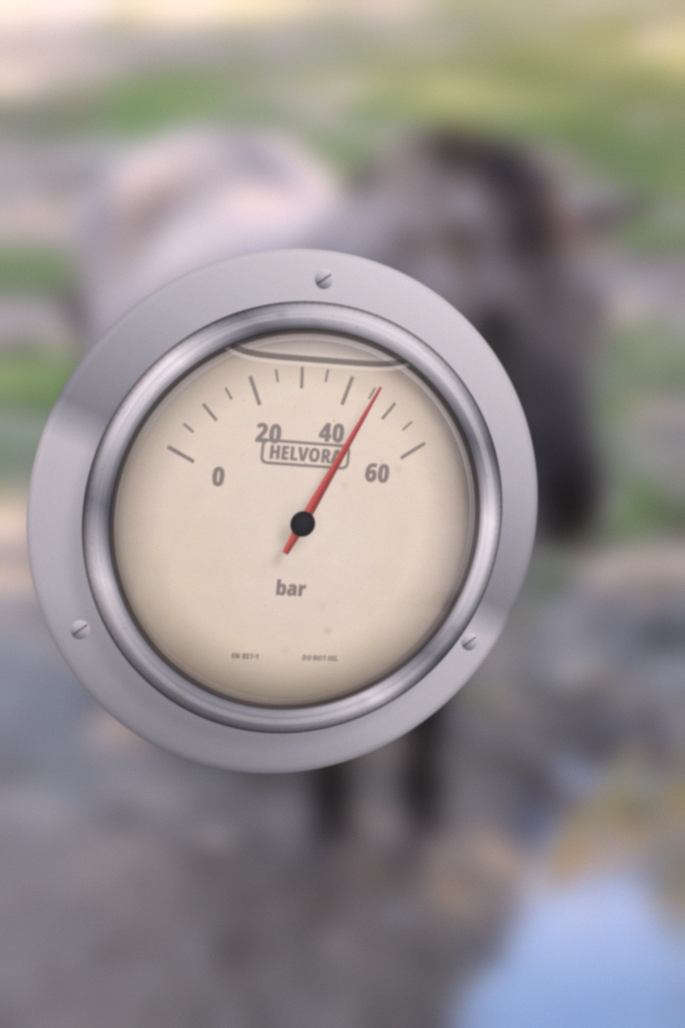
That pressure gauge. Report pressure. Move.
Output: 45 bar
